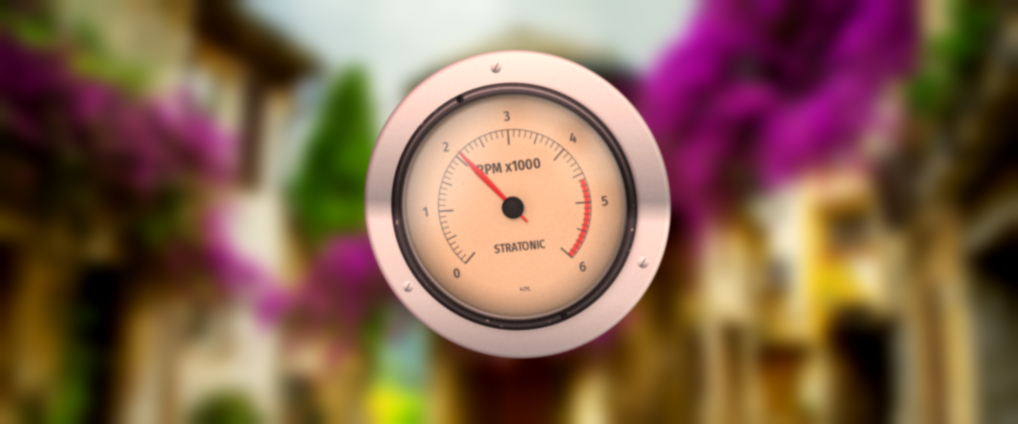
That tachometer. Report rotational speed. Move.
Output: 2100 rpm
